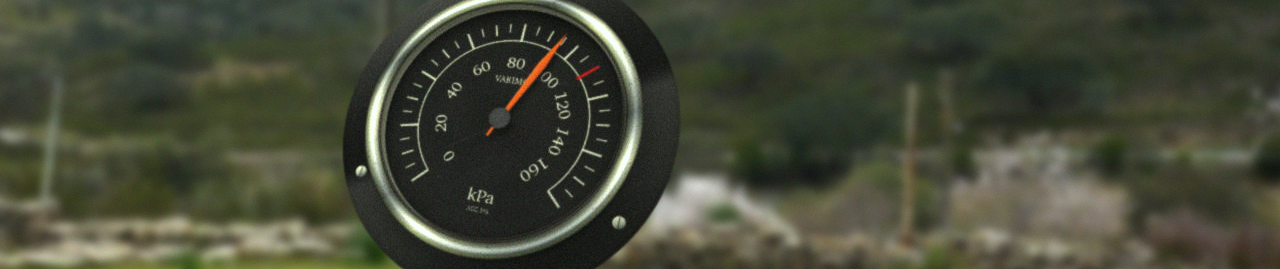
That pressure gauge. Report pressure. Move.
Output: 95 kPa
